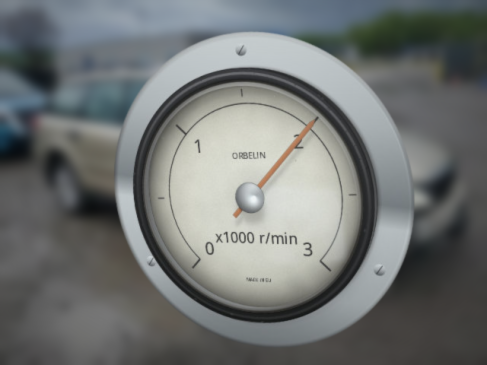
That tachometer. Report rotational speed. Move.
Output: 2000 rpm
